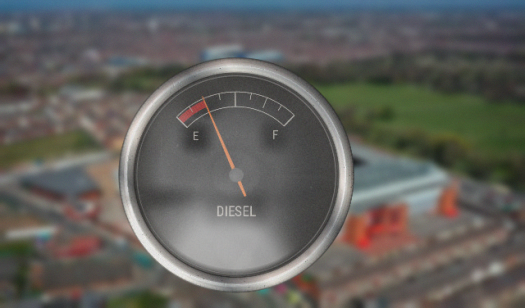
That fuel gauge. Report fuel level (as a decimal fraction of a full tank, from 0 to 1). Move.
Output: 0.25
